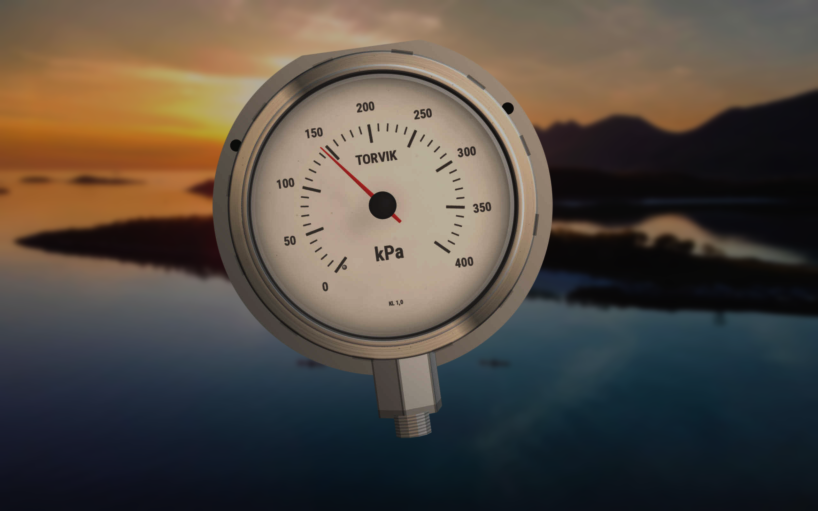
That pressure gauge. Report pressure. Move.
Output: 145 kPa
